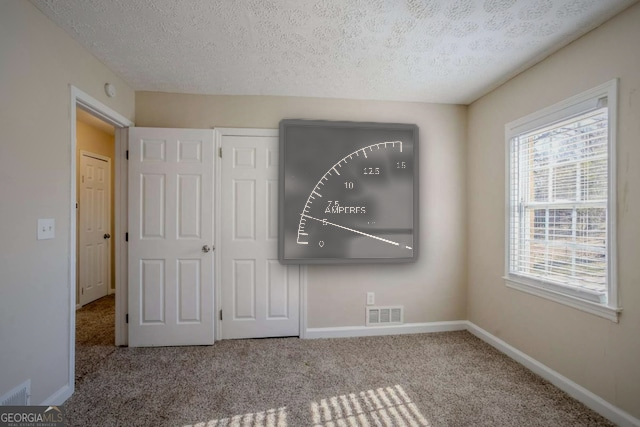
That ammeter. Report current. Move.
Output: 5 A
